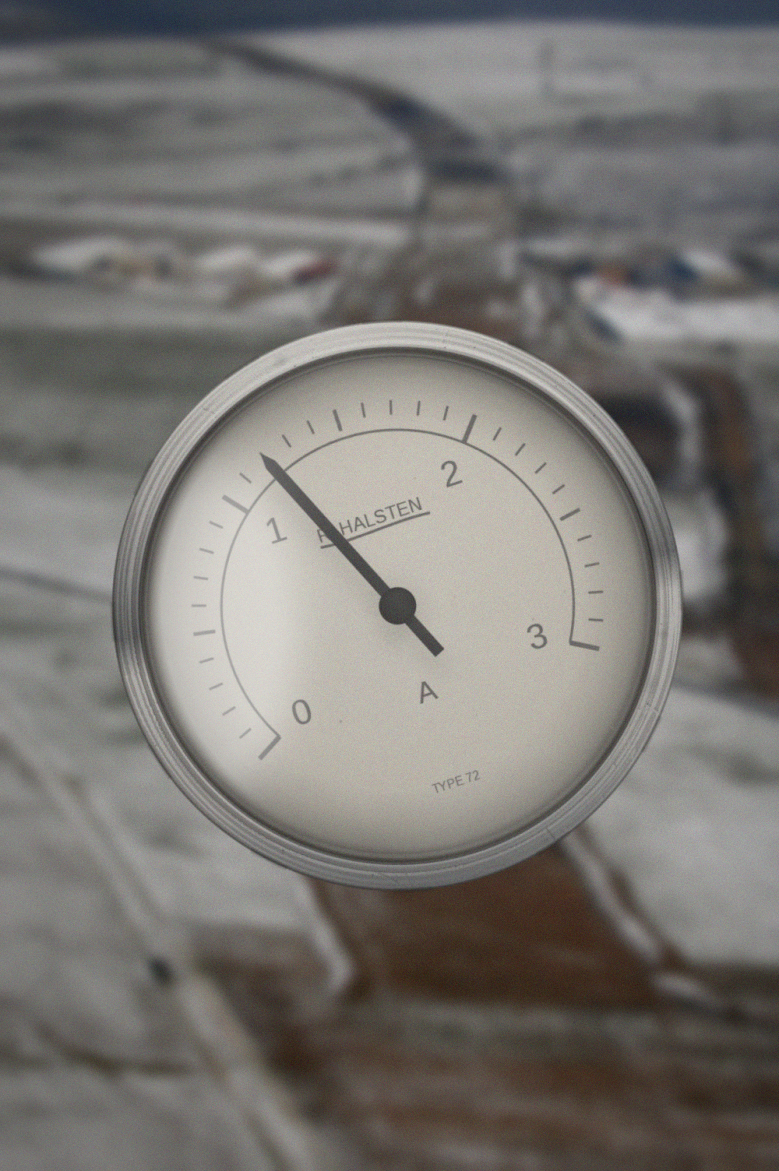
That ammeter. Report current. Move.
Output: 1.2 A
